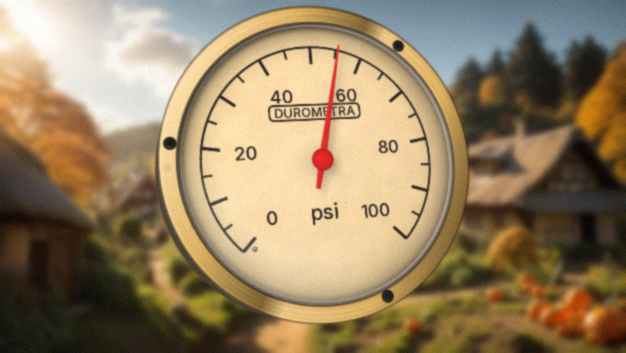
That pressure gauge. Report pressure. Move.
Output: 55 psi
